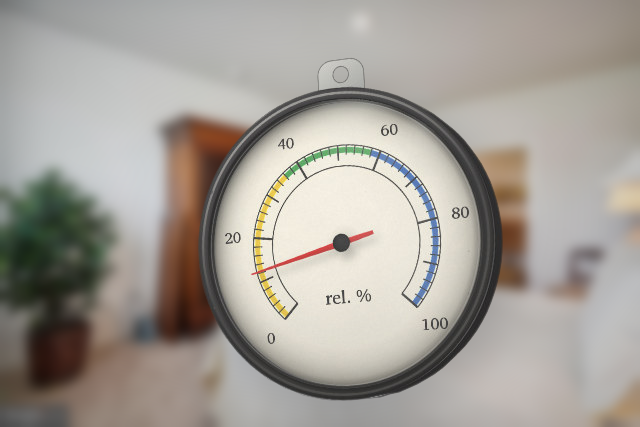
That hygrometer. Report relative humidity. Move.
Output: 12 %
